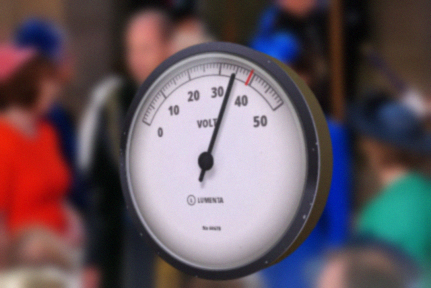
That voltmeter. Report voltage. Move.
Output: 35 V
